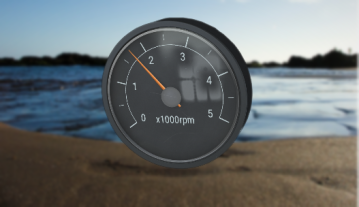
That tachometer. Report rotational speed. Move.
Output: 1750 rpm
